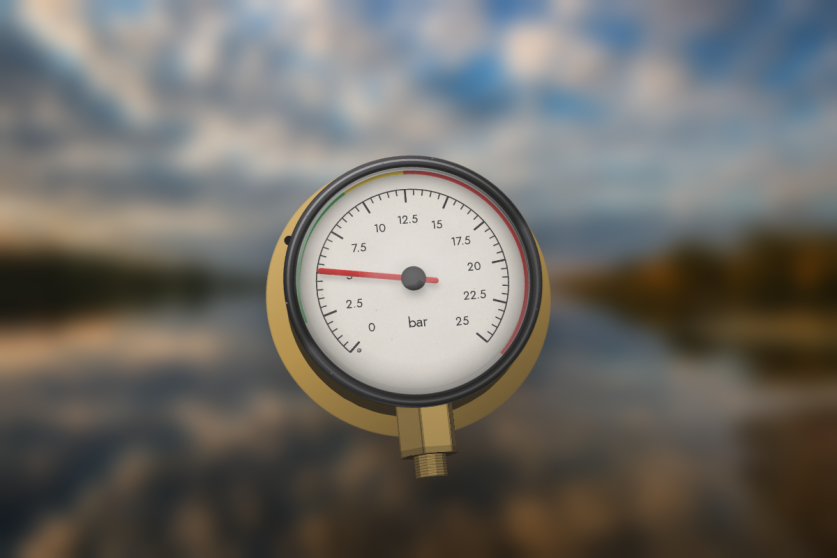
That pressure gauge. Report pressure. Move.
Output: 5 bar
